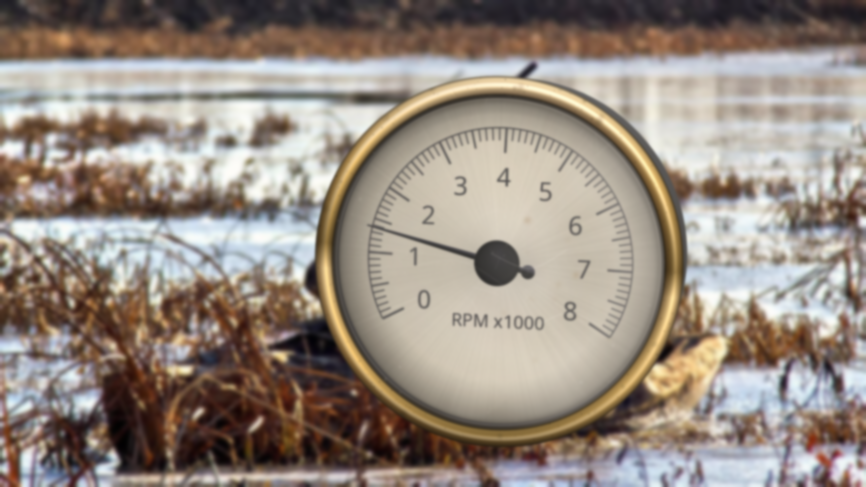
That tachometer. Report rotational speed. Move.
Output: 1400 rpm
